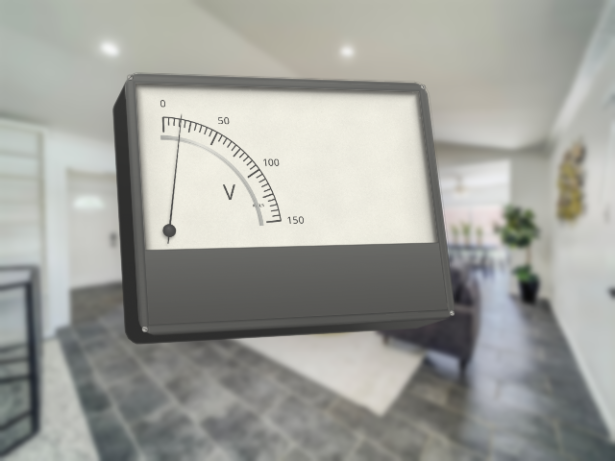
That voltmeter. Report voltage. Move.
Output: 15 V
